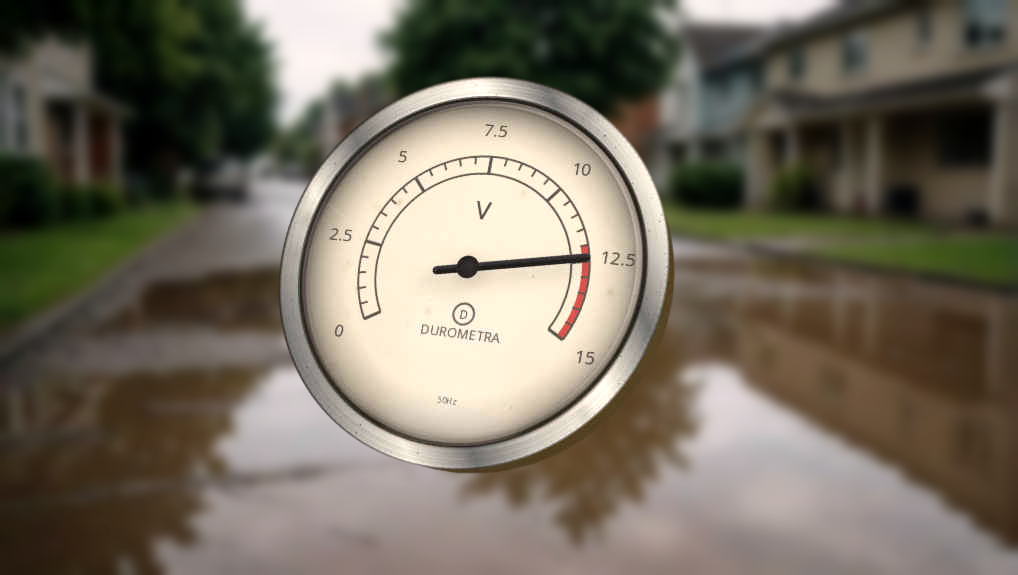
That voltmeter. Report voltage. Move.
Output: 12.5 V
